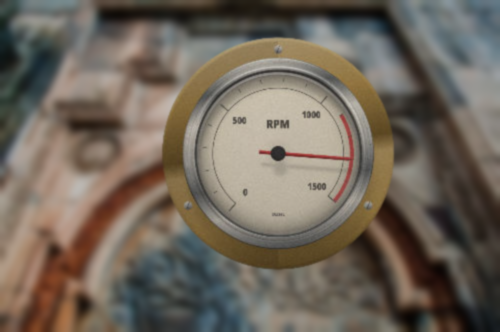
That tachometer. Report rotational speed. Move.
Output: 1300 rpm
